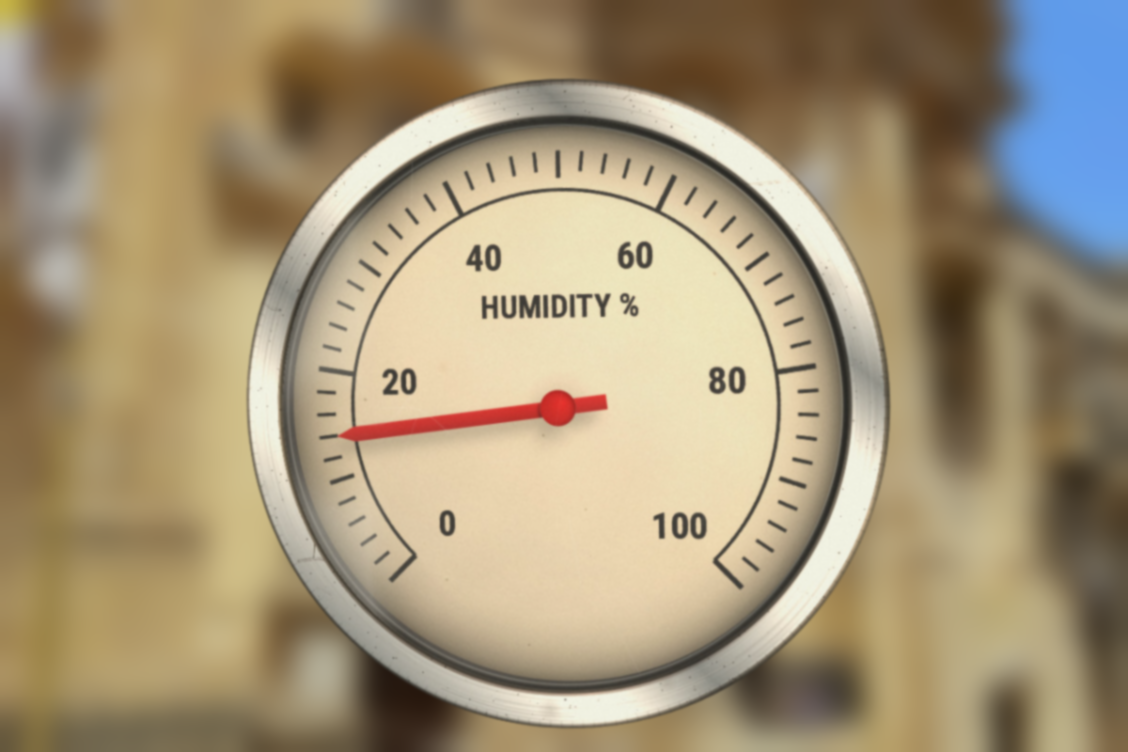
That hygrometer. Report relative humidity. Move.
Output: 14 %
